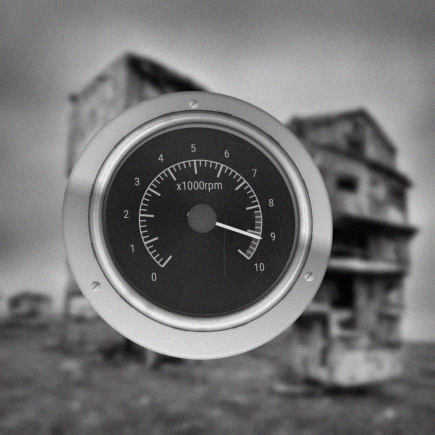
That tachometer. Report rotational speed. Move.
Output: 9200 rpm
